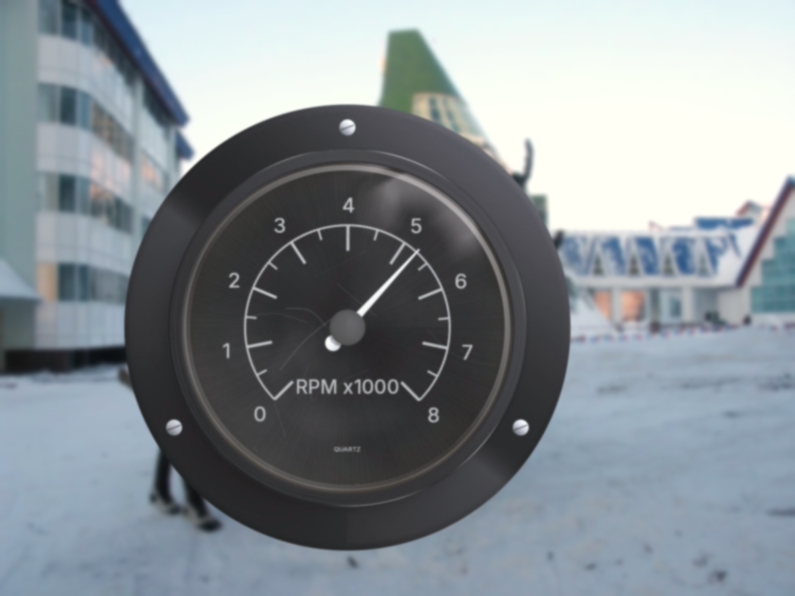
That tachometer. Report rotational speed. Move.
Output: 5250 rpm
